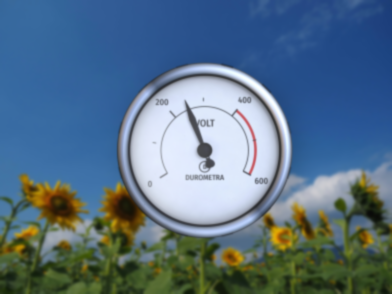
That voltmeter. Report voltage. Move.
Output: 250 V
